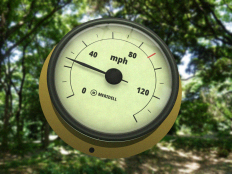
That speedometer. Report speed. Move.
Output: 25 mph
